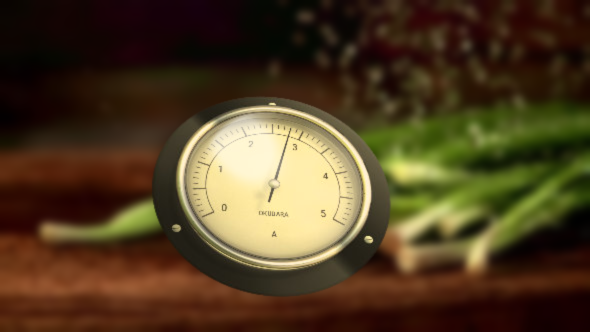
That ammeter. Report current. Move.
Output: 2.8 A
